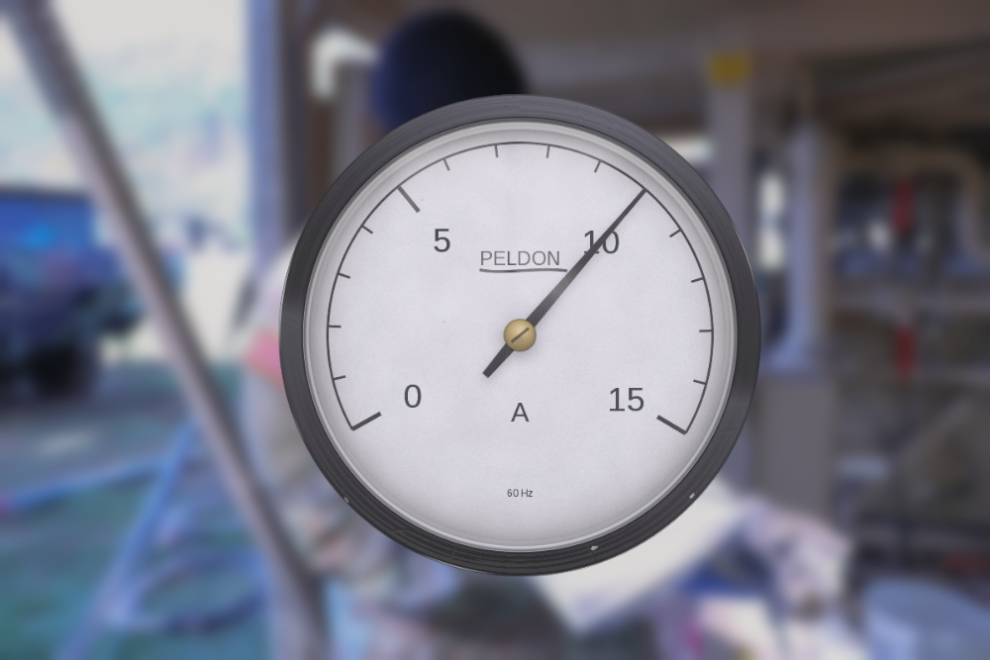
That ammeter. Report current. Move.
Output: 10 A
